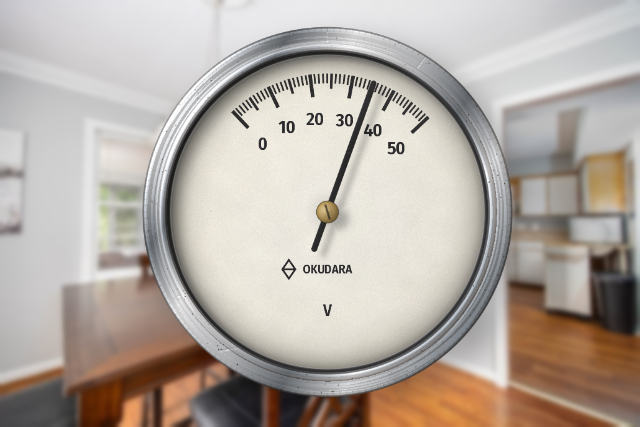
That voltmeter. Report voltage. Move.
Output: 35 V
